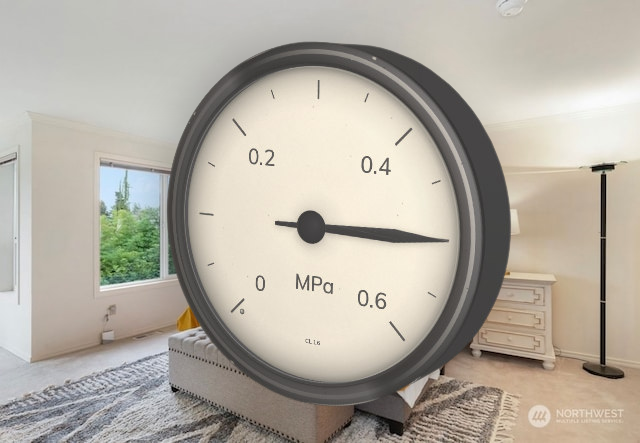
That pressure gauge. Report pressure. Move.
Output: 0.5 MPa
